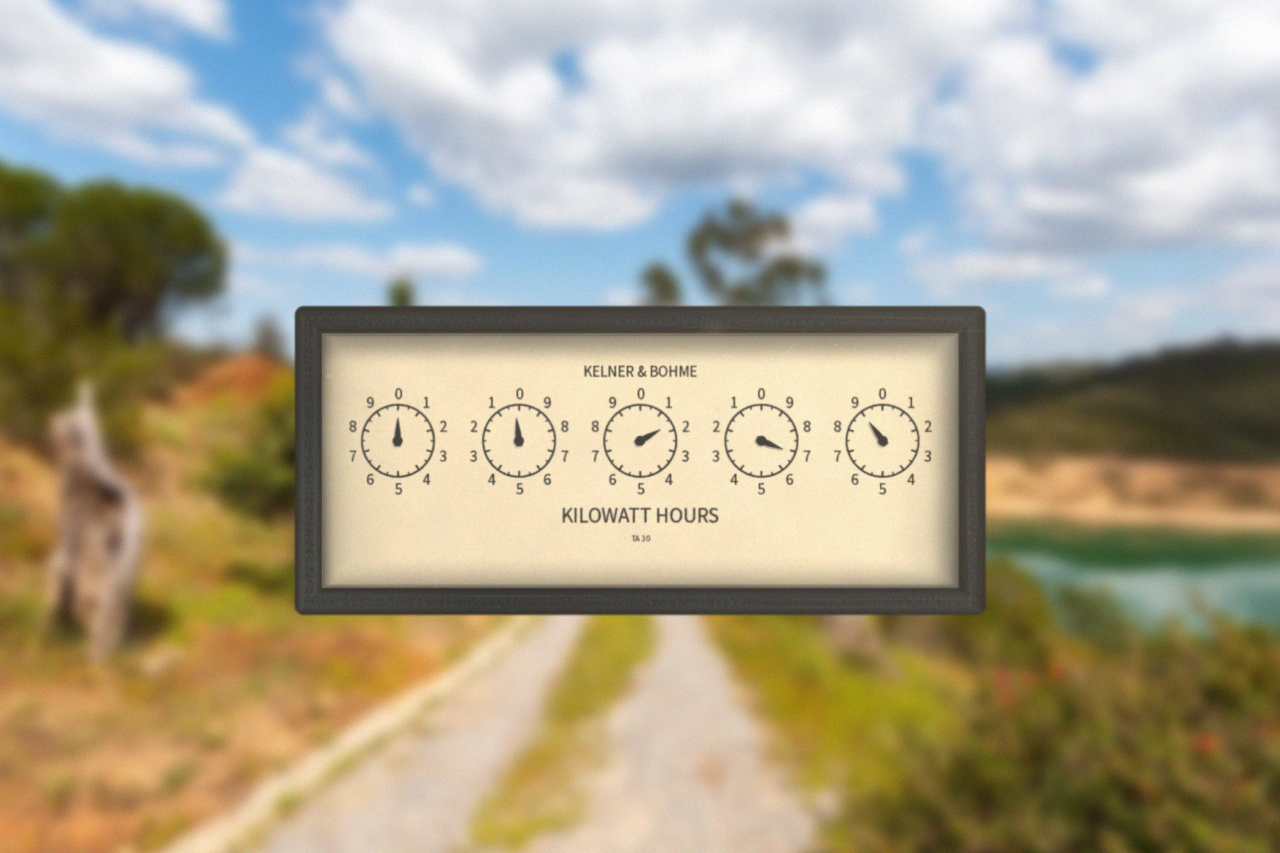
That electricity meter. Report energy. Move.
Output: 169 kWh
